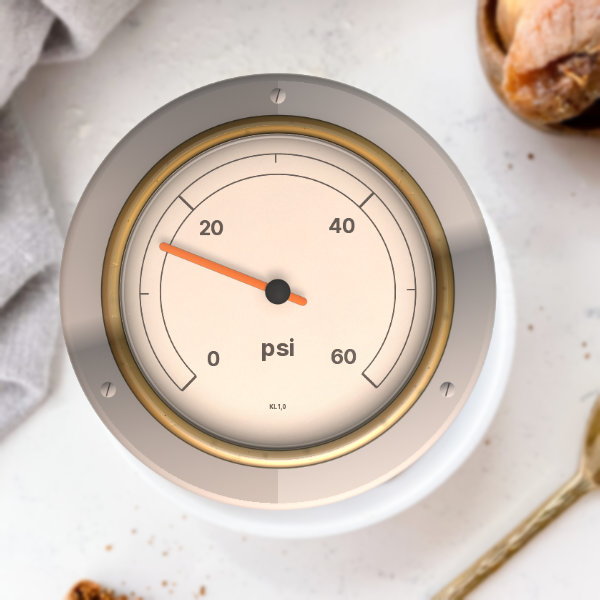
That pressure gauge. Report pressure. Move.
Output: 15 psi
